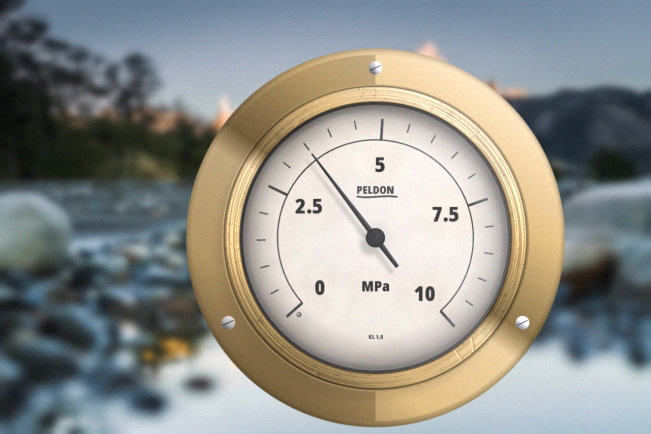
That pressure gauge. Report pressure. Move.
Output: 3.5 MPa
